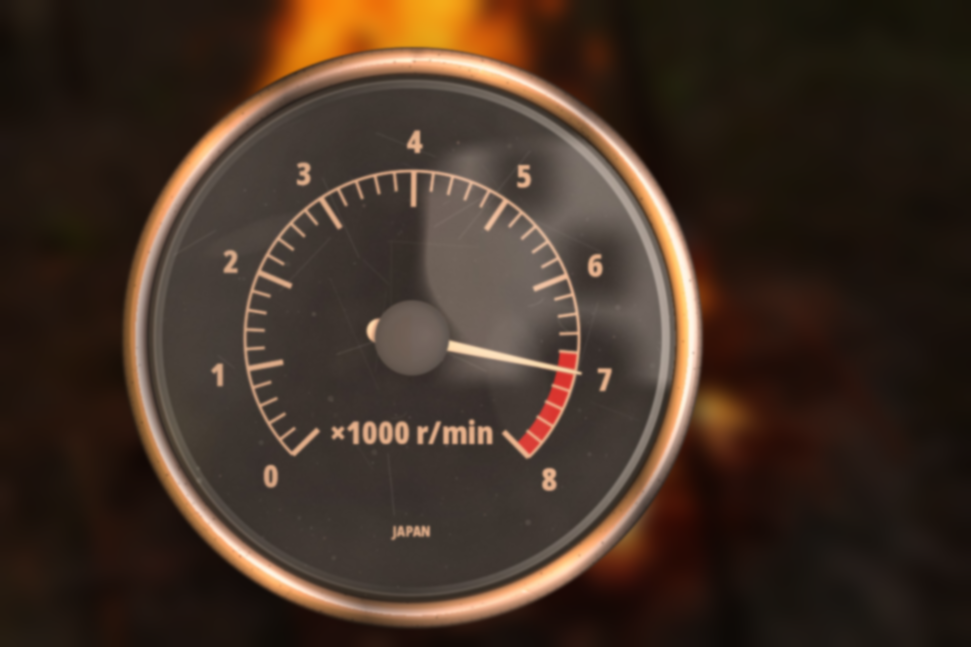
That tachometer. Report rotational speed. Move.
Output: 7000 rpm
